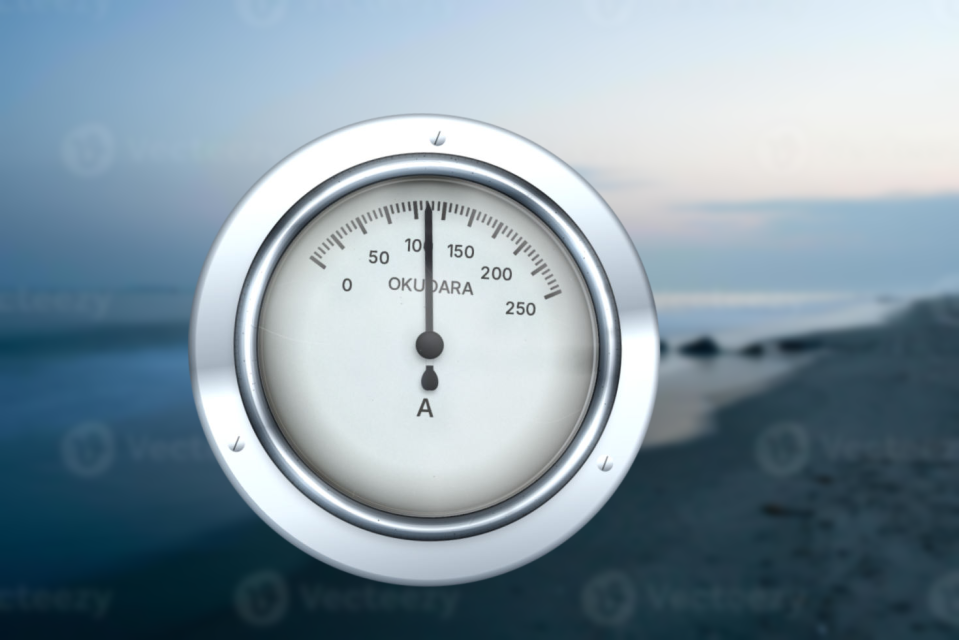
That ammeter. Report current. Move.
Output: 110 A
